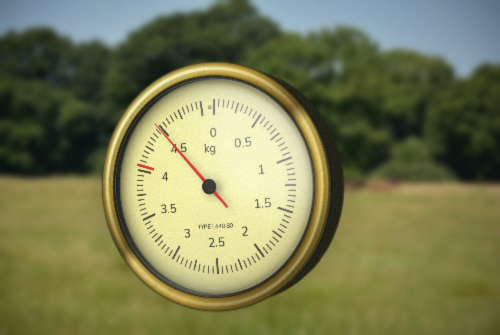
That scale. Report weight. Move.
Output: 4.5 kg
